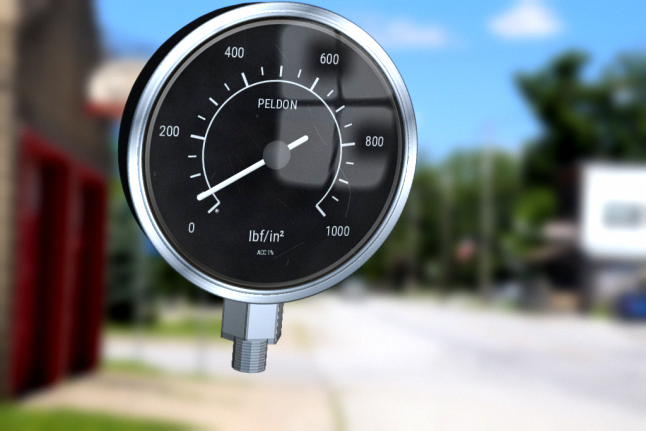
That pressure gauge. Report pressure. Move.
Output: 50 psi
